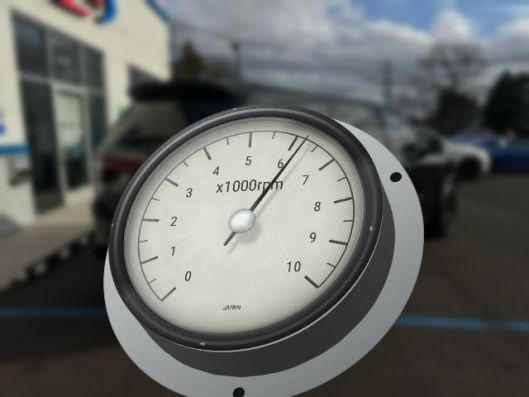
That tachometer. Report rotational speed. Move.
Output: 6250 rpm
